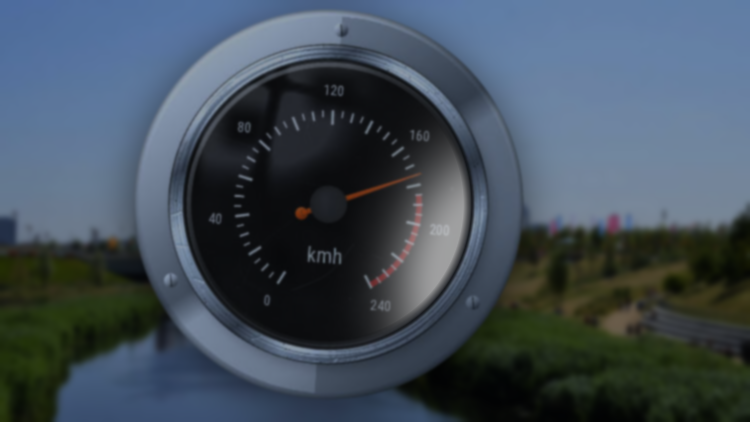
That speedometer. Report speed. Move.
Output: 175 km/h
